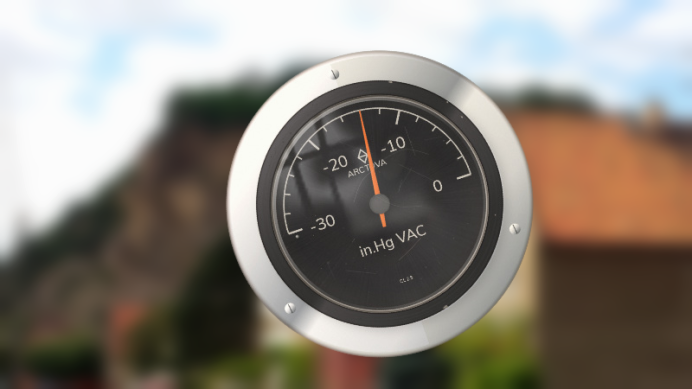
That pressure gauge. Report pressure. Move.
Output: -14 inHg
